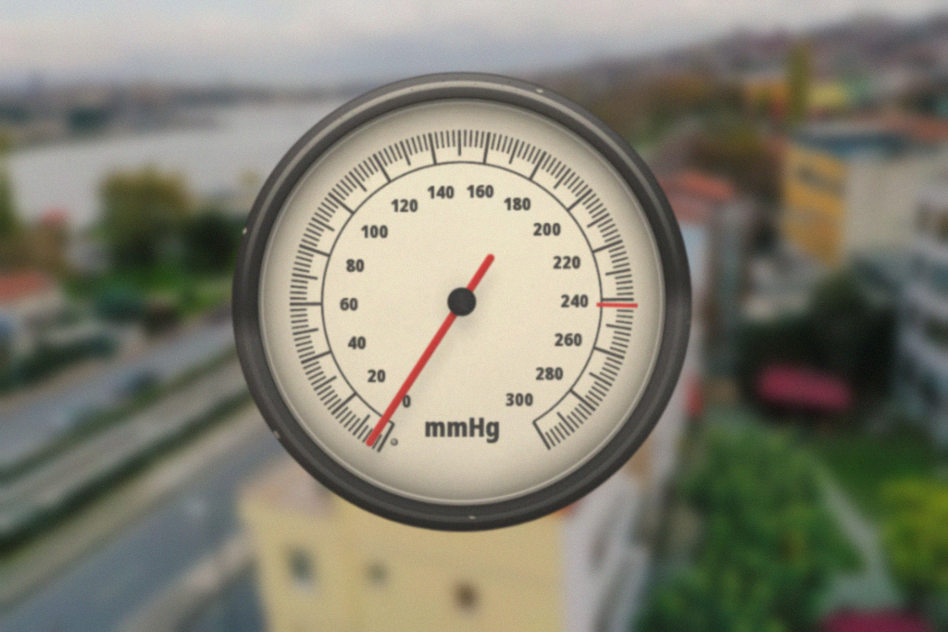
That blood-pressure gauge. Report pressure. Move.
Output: 4 mmHg
